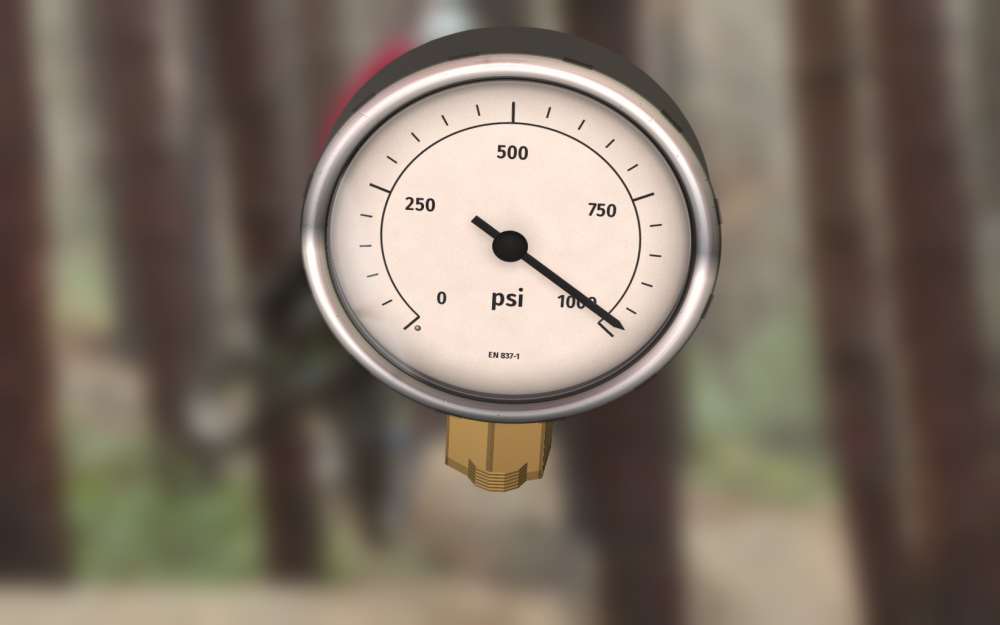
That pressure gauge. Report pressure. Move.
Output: 975 psi
